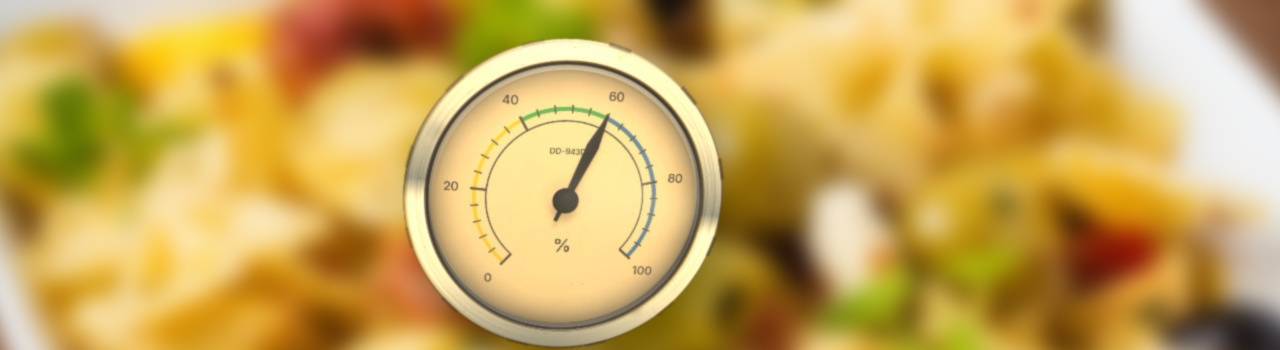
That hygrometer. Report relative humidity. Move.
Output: 60 %
